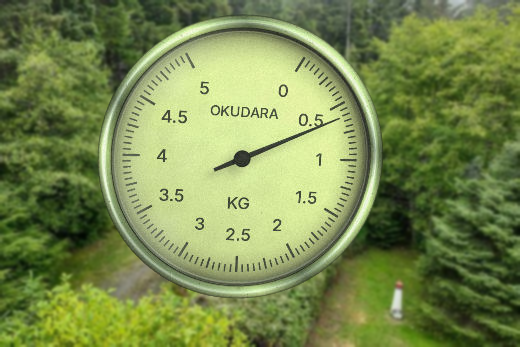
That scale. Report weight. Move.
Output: 0.6 kg
